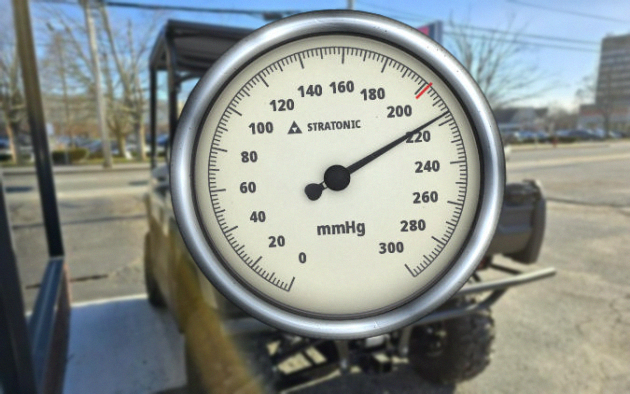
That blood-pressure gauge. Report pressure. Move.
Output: 216 mmHg
